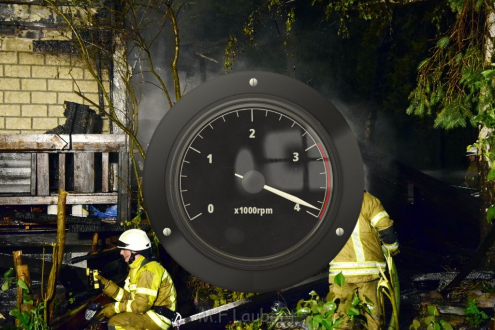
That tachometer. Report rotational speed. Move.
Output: 3900 rpm
